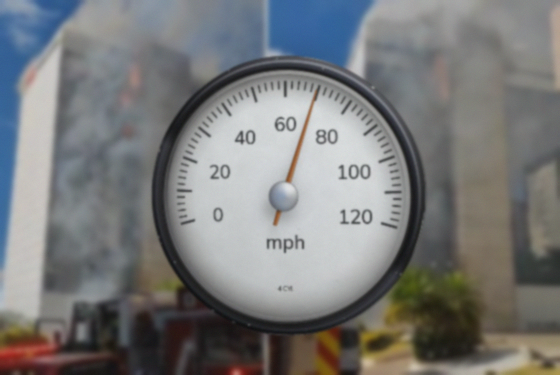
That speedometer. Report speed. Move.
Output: 70 mph
